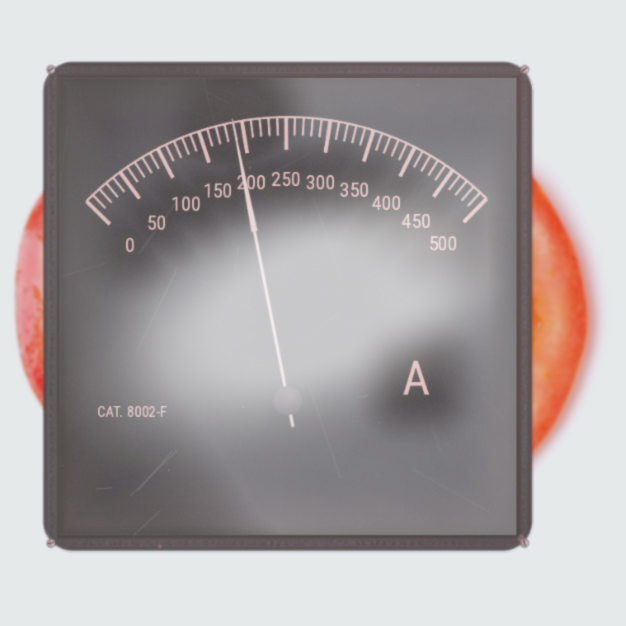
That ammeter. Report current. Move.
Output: 190 A
